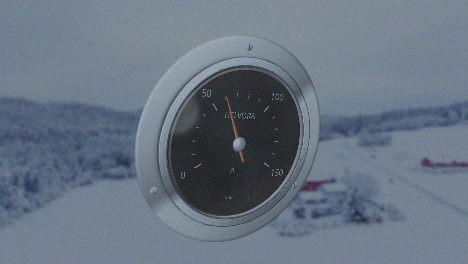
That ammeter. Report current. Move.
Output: 60 A
